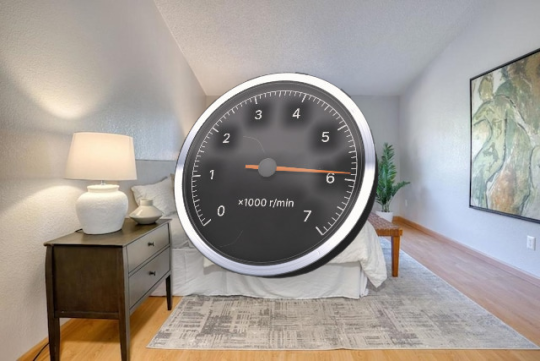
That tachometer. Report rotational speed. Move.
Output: 5900 rpm
